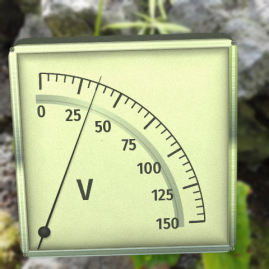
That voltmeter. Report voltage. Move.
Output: 35 V
